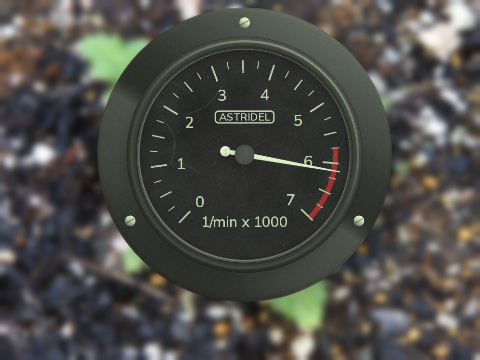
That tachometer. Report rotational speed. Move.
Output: 6125 rpm
